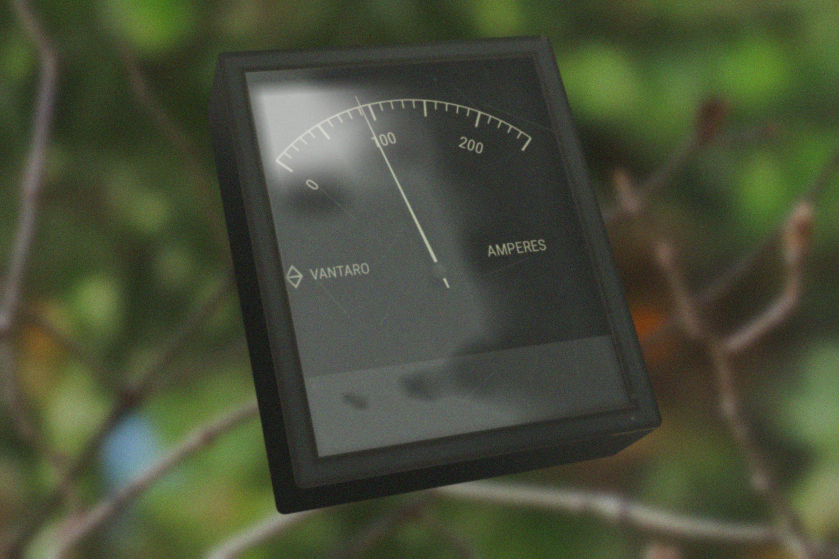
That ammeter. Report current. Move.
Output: 90 A
